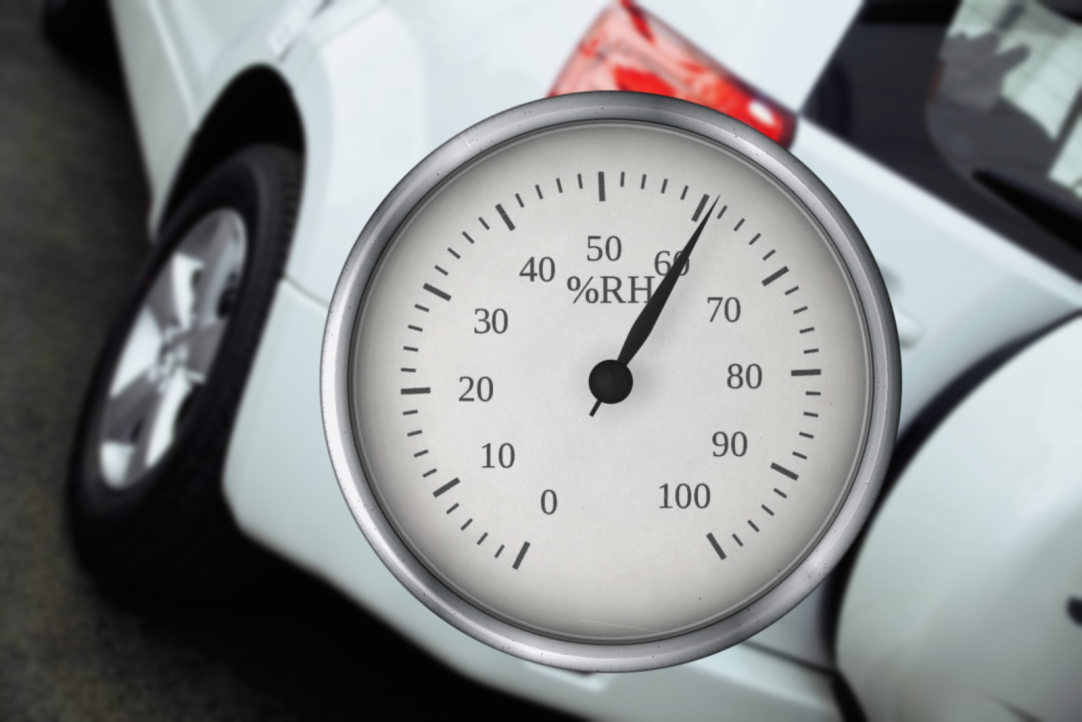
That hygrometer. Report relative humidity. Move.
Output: 61 %
